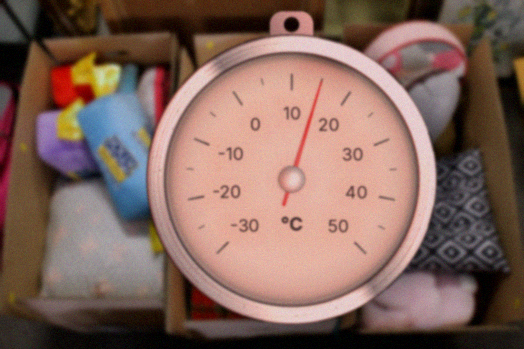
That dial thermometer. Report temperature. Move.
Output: 15 °C
